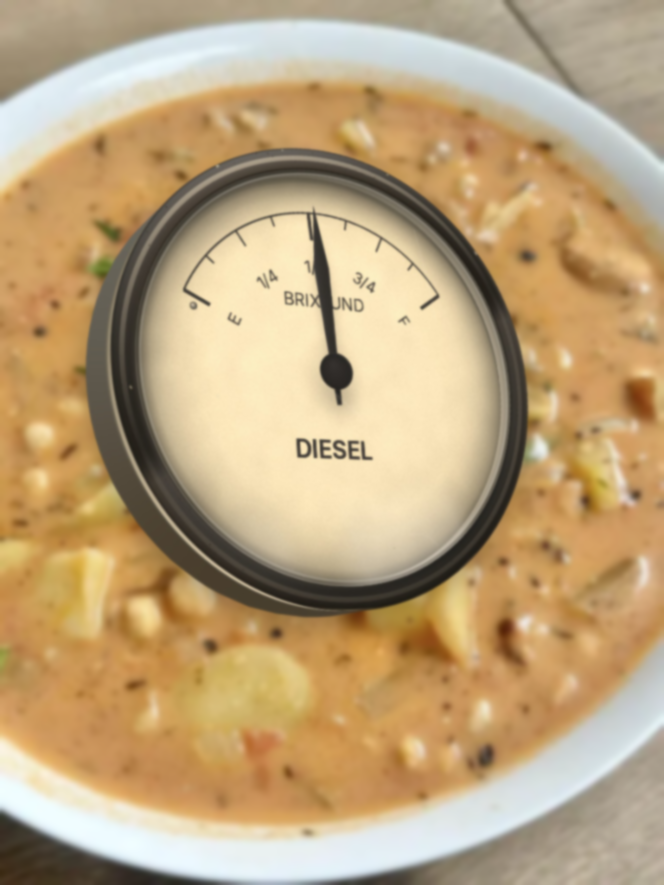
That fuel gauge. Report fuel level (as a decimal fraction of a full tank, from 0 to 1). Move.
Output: 0.5
